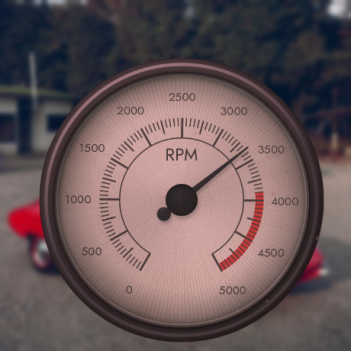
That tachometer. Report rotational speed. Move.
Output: 3350 rpm
